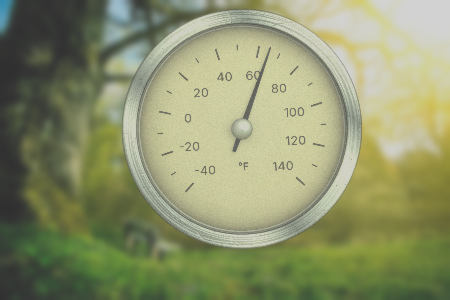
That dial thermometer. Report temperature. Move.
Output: 65 °F
